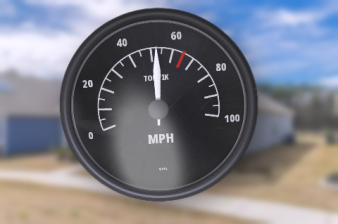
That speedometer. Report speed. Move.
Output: 52.5 mph
